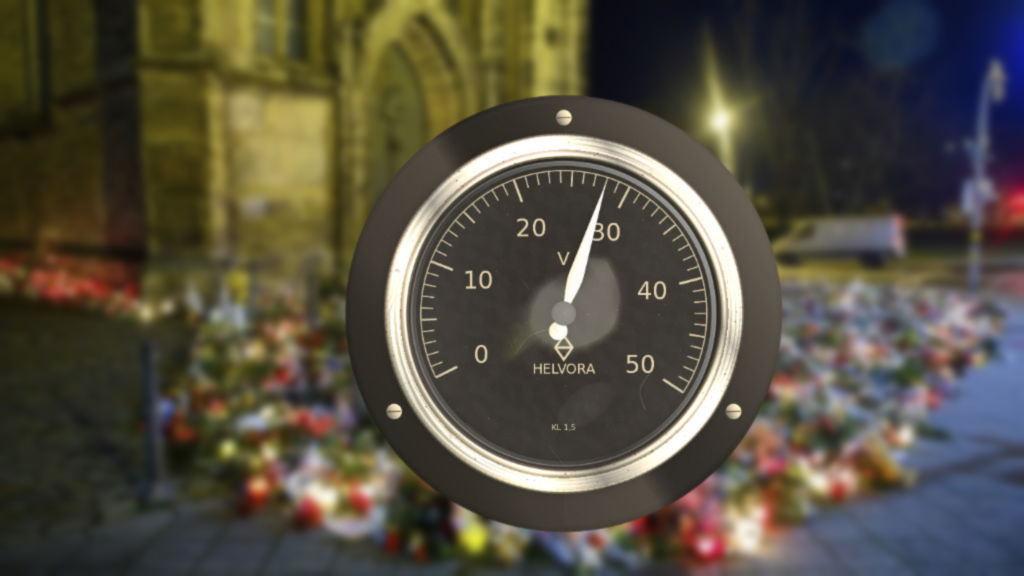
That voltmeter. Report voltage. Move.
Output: 28 V
